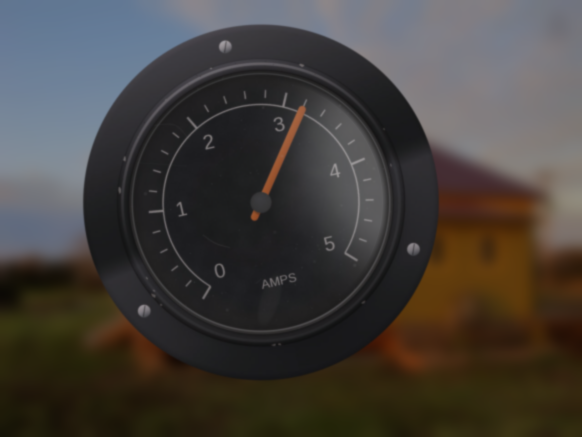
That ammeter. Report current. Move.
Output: 3.2 A
